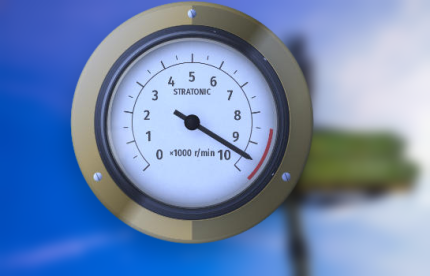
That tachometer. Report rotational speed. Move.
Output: 9500 rpm
